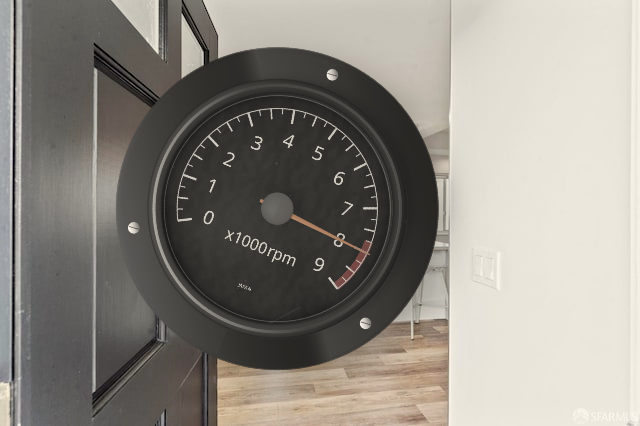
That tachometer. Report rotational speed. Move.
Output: 8000 rpm
